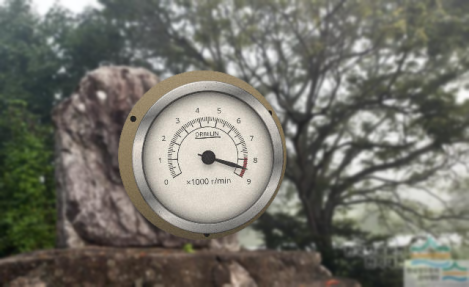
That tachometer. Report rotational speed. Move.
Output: 8500 rpm
